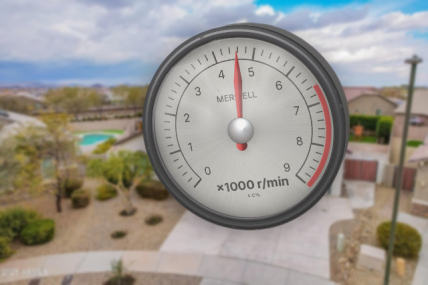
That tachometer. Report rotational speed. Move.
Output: 4600 rpm
